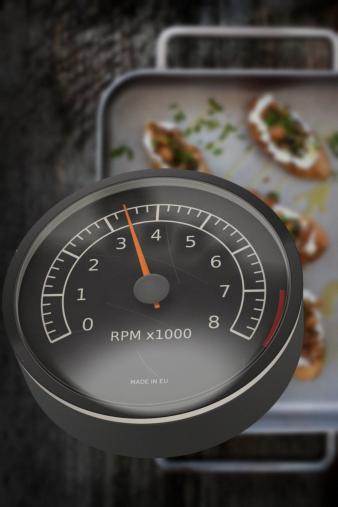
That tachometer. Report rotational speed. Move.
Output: 3400 rpm
